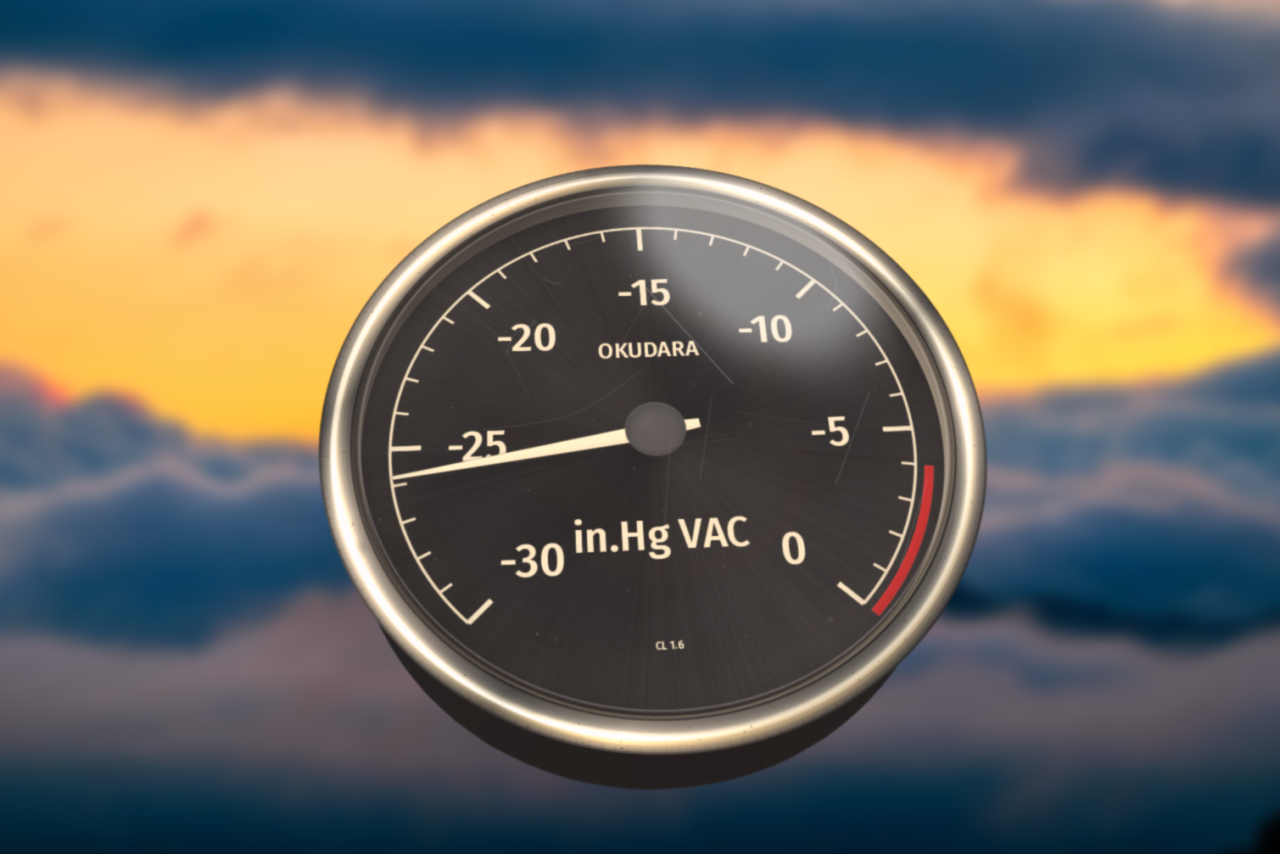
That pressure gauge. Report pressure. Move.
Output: -26 inHg
